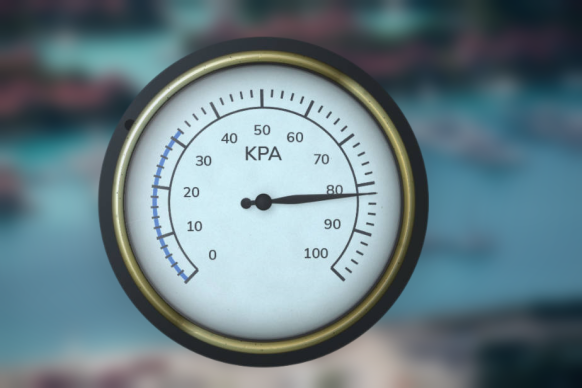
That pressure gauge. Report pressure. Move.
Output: 82 kPa
